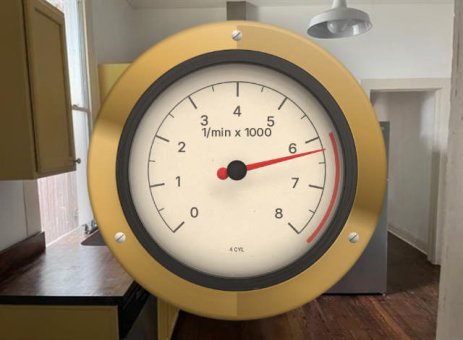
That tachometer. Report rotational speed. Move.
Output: 6250 rpm
